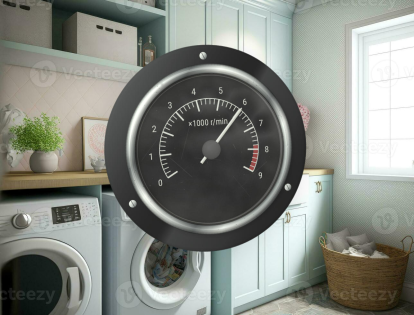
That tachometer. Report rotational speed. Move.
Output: 6000 rpm
